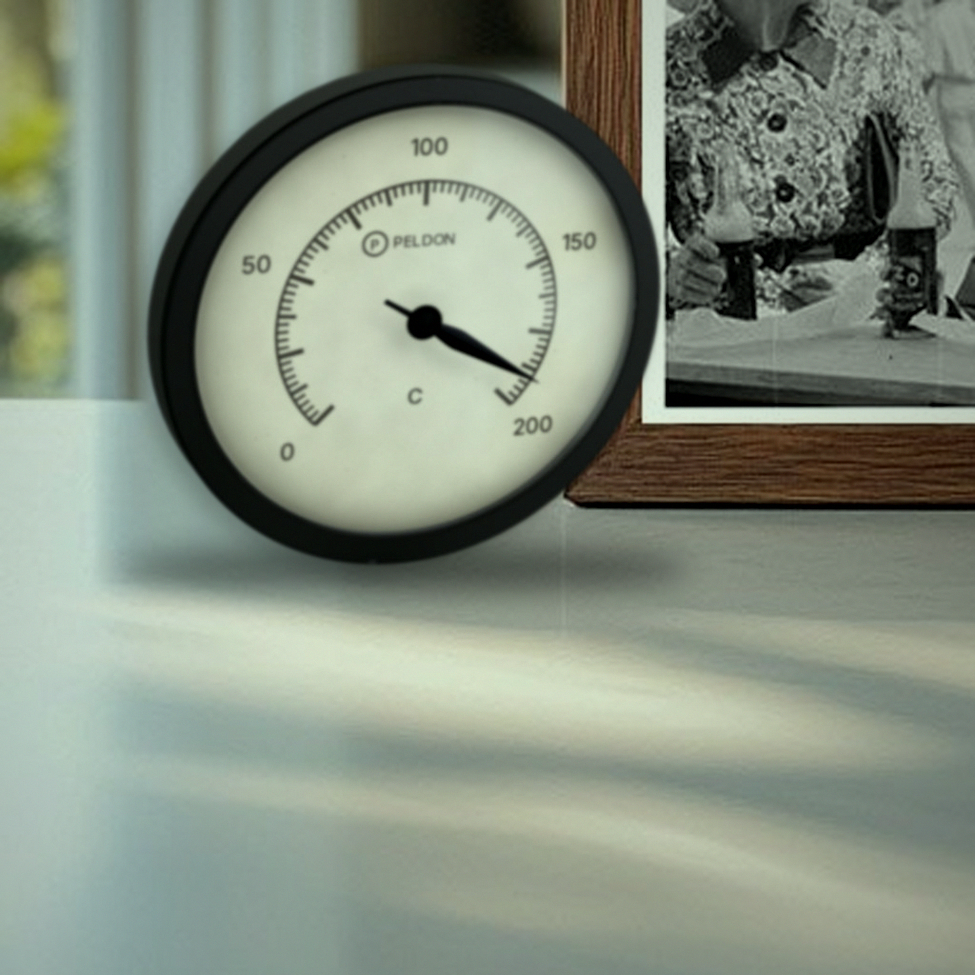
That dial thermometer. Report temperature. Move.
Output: 190 °C
